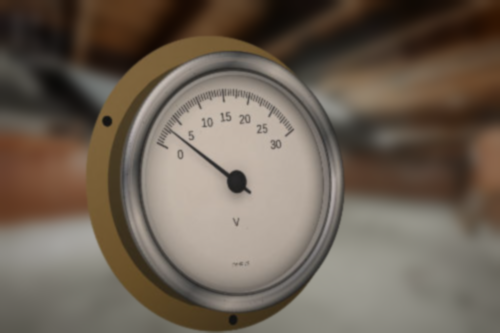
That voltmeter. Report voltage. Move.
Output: 2.5 V
